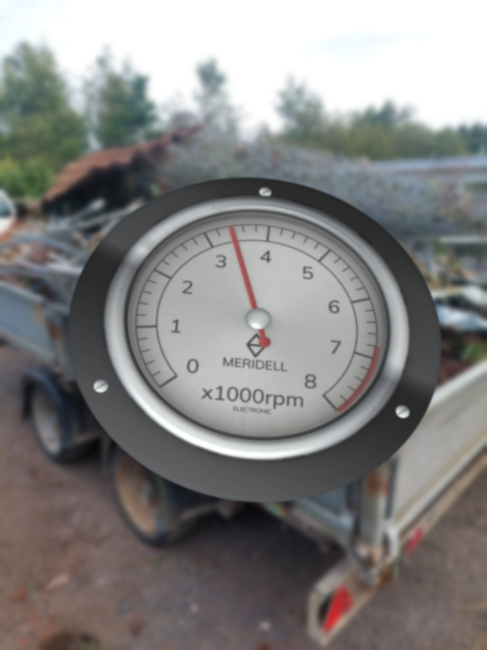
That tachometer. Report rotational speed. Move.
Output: 3400 rpm
